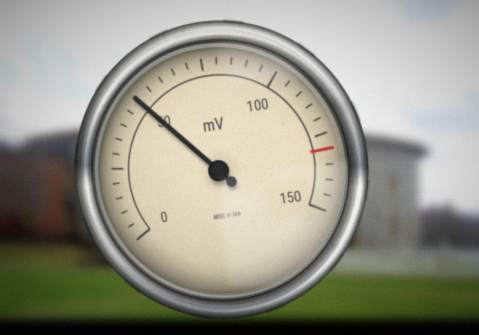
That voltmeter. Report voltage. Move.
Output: 50 mV
